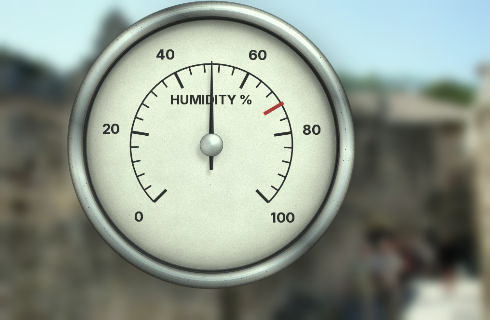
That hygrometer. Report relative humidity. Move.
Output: 50 %
